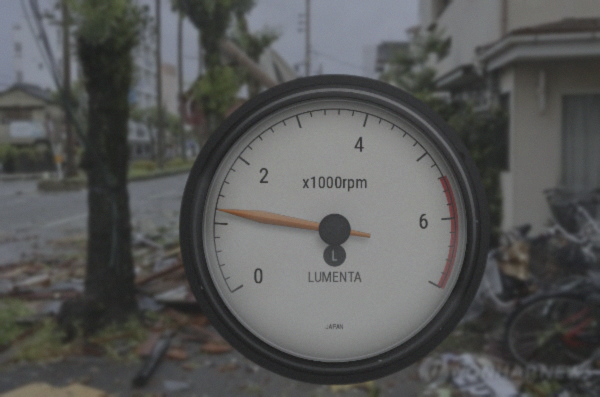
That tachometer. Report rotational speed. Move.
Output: 1200 rpm
